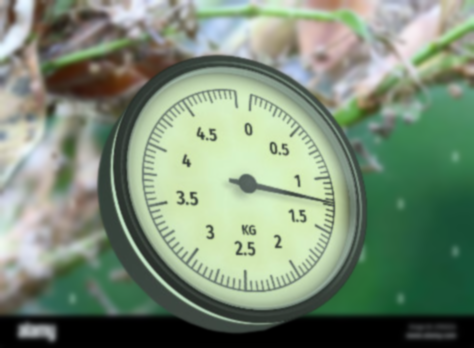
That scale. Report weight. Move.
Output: 1.25 kg
